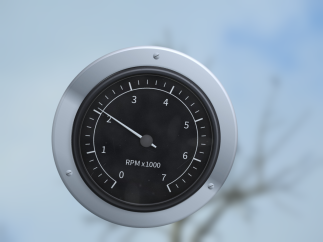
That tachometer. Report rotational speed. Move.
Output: 2100 rpm
